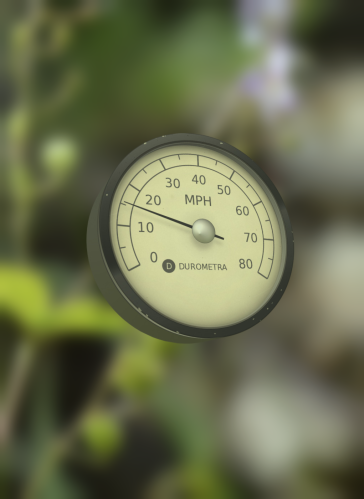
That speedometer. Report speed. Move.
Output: 15 mph
